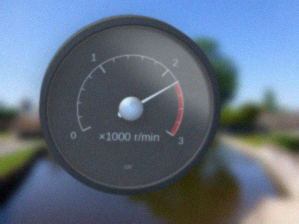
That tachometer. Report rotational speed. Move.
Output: 2200 rpm
